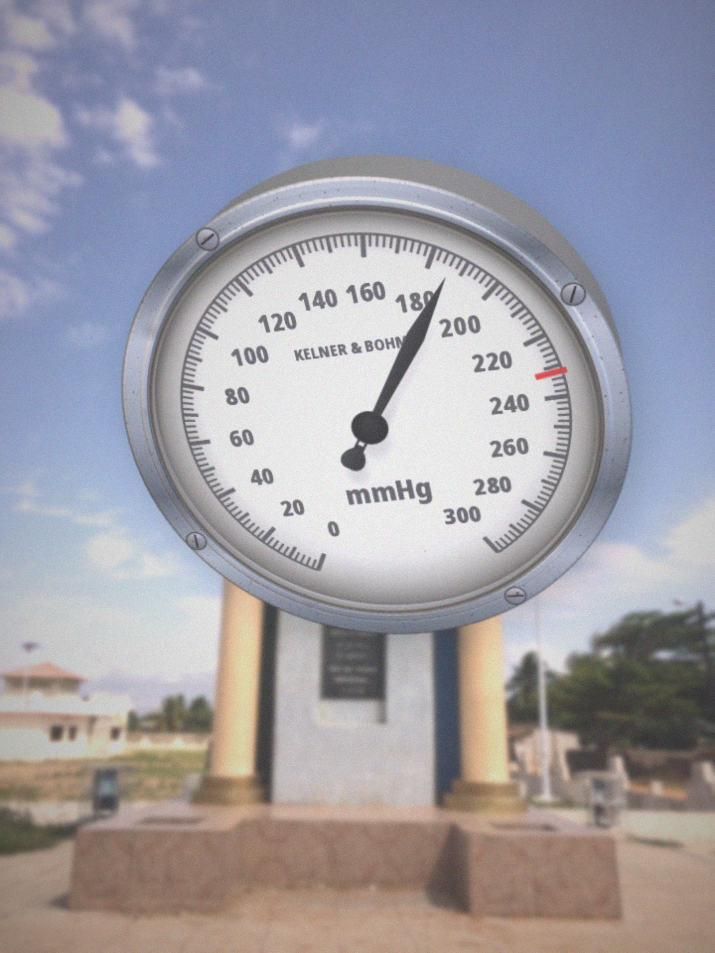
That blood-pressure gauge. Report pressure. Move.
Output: 186 mmHg
